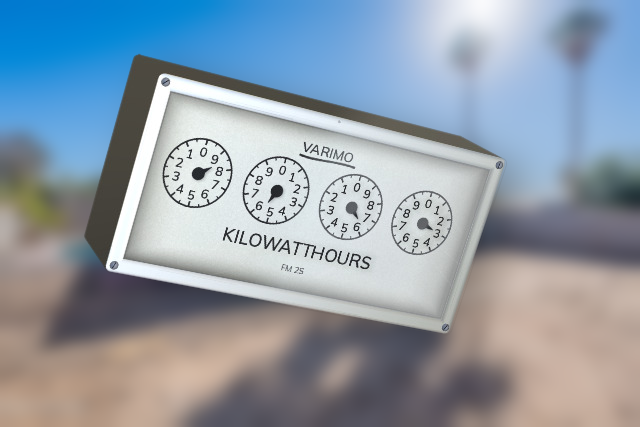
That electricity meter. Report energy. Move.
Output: 8563 kWh
